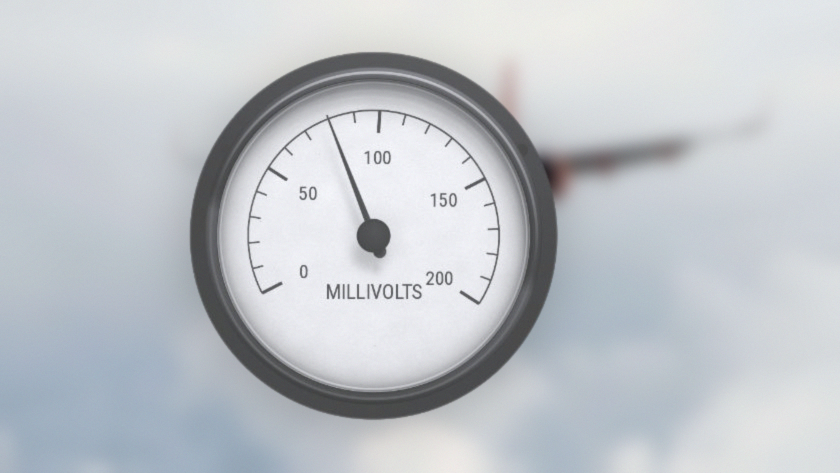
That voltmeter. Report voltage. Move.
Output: 80 mV
